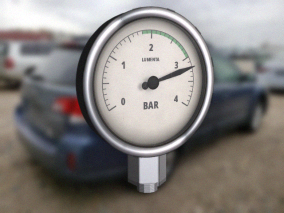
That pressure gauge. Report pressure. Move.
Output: 3.2 bar
